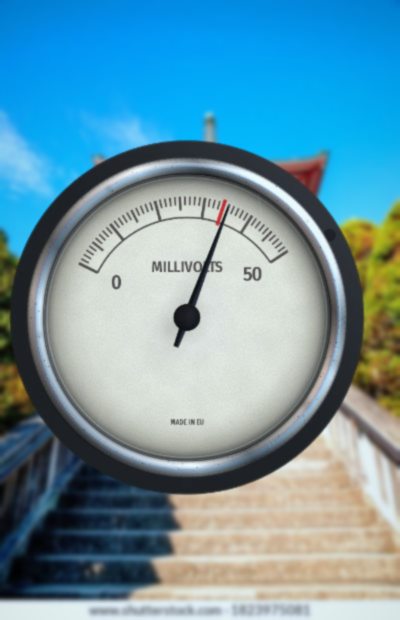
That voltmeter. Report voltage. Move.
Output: 35 mV
